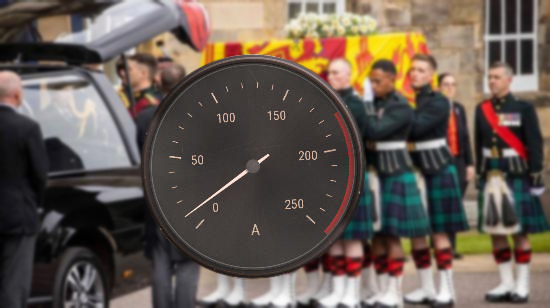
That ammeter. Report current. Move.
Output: 10 A
